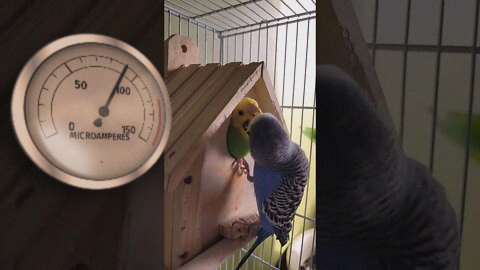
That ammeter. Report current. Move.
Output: 90 µA
